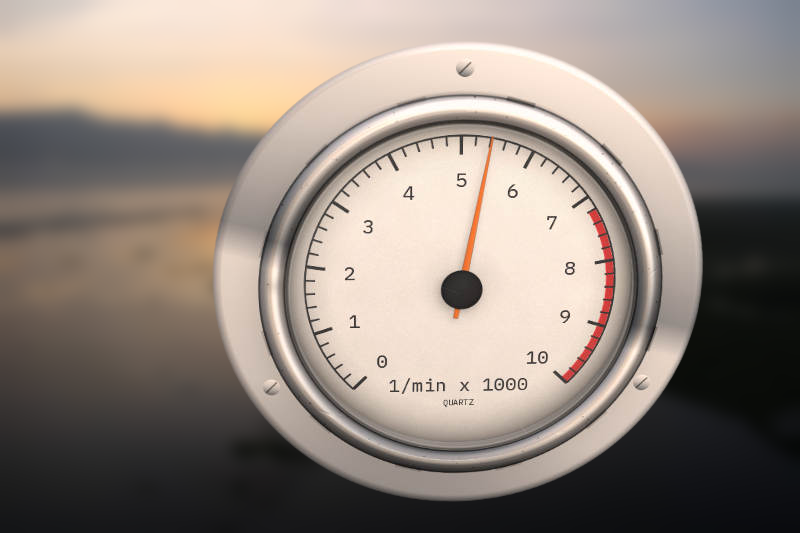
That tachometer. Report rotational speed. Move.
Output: 5400 rpm
